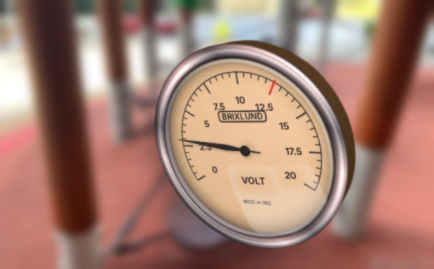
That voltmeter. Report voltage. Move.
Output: 3 V
